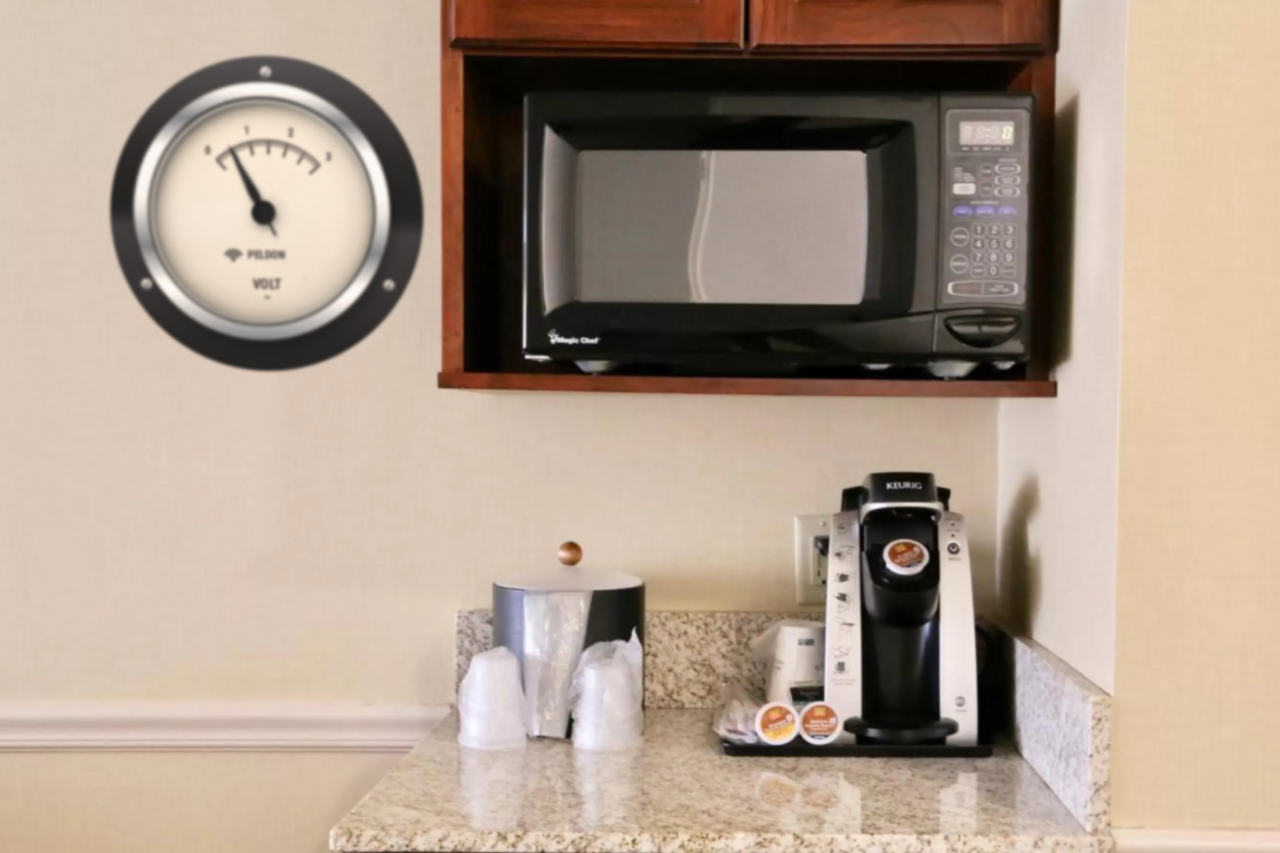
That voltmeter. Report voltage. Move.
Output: 0.5 V
